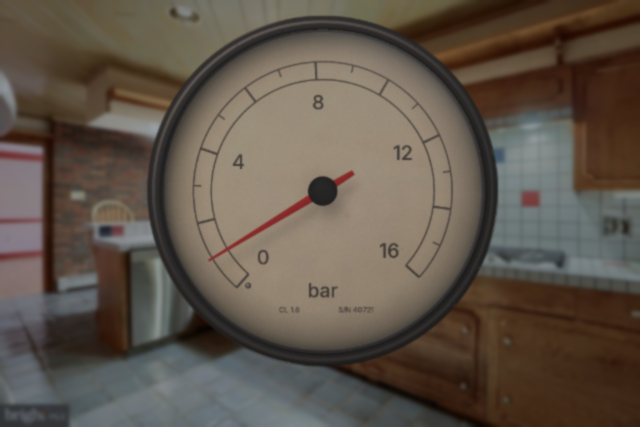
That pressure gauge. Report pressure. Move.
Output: 1 bar
